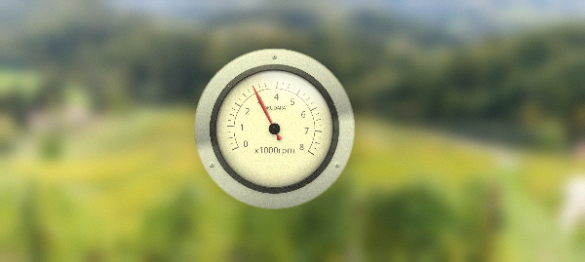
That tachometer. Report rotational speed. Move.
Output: 3000 rpm
